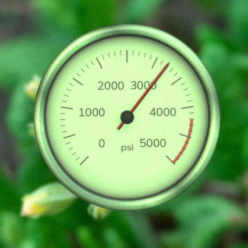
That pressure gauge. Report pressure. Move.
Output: 3200 psi
